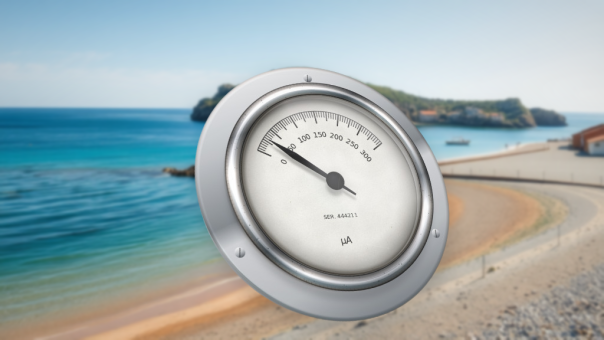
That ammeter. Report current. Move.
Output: 25 µA
